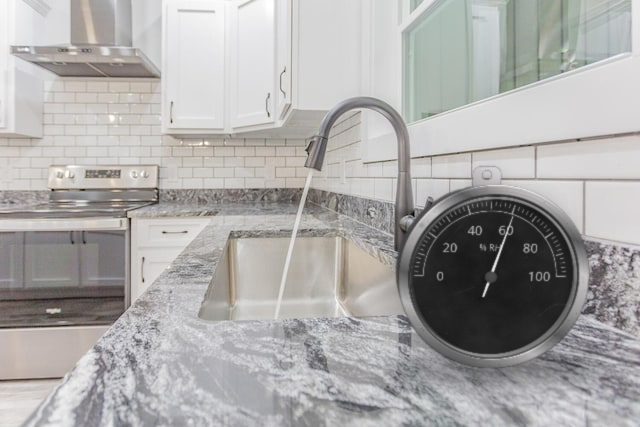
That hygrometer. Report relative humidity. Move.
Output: 60 %
